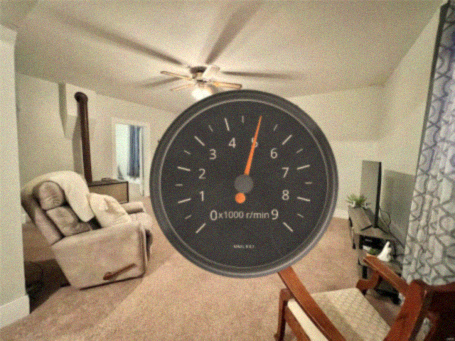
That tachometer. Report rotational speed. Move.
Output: 5000 rpm
